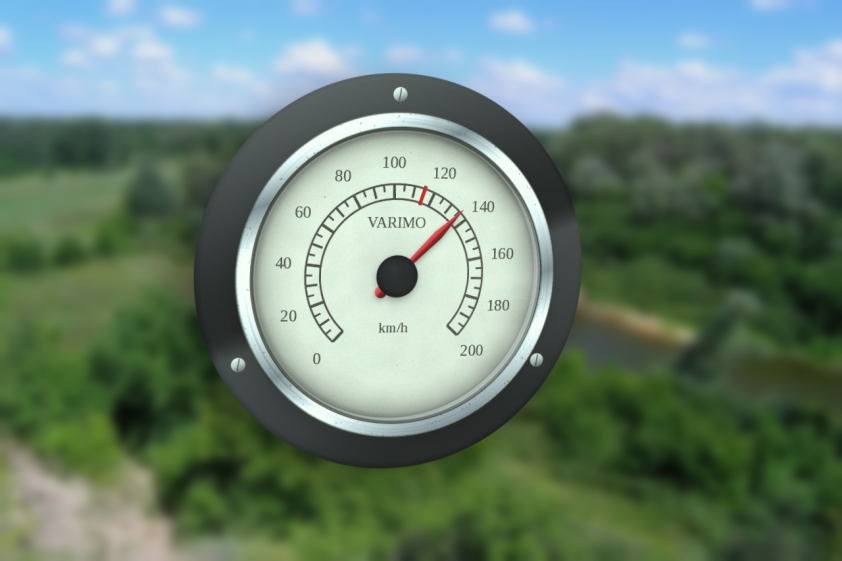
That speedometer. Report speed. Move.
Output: 135 km/h
